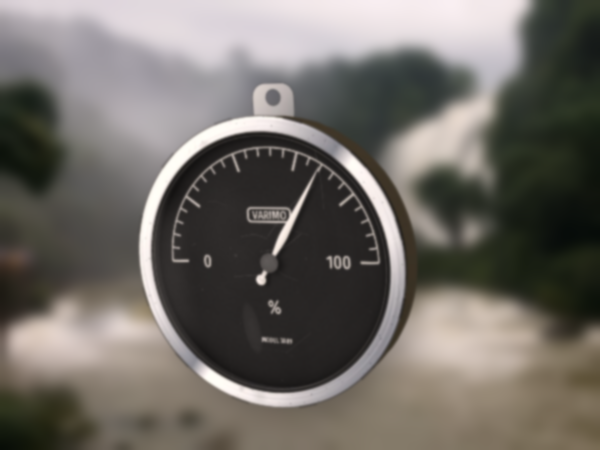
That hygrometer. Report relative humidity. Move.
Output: 68 %
